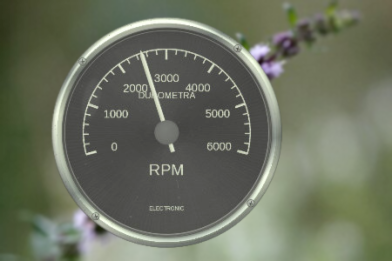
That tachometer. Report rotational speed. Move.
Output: 2500 rpm
